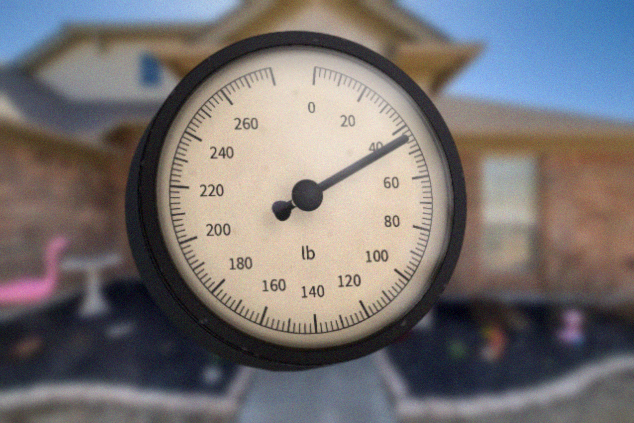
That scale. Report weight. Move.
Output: 44 lb
